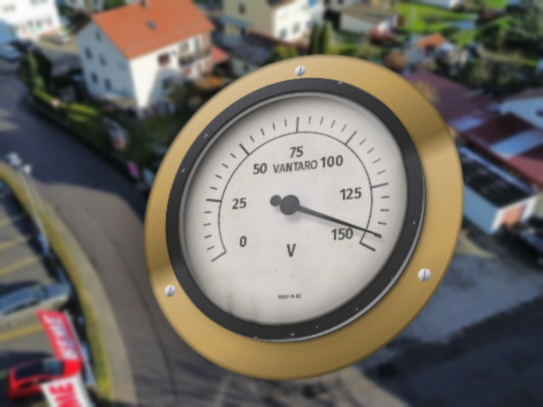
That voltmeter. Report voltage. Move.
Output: 145 V
